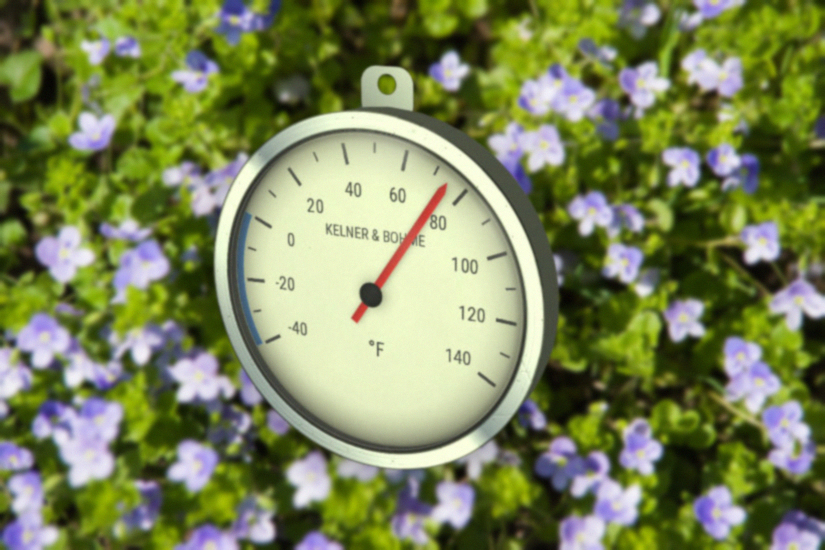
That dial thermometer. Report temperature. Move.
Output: 75 °F
